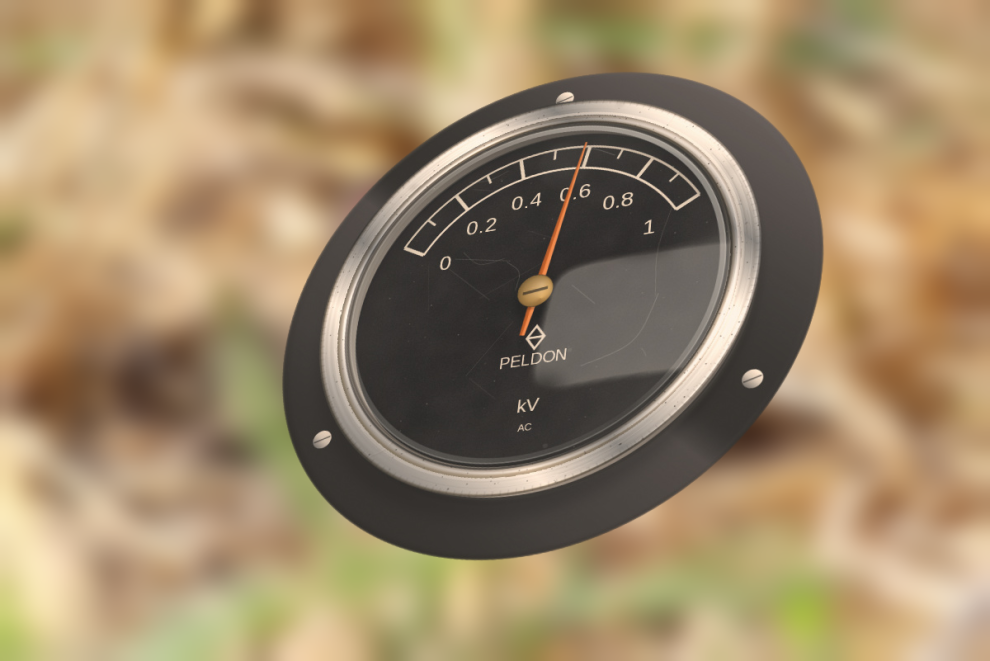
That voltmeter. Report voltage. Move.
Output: 0.6 kV
